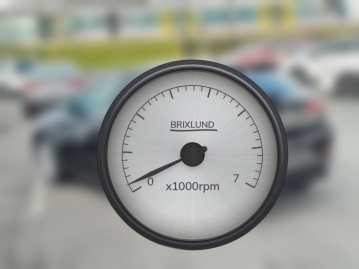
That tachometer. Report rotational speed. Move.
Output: 200 rpm
